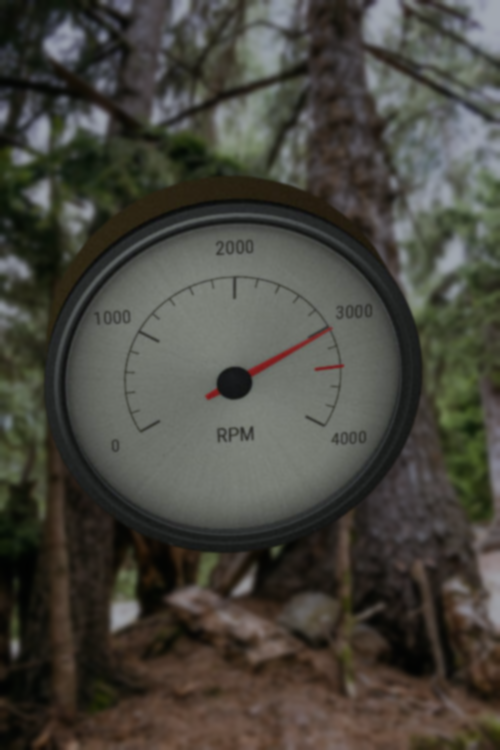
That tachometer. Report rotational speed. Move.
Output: 3000 rpm
